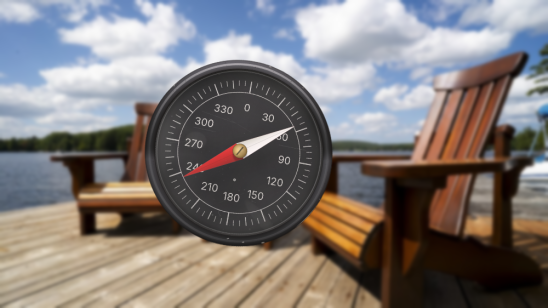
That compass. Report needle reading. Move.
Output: 235 °
